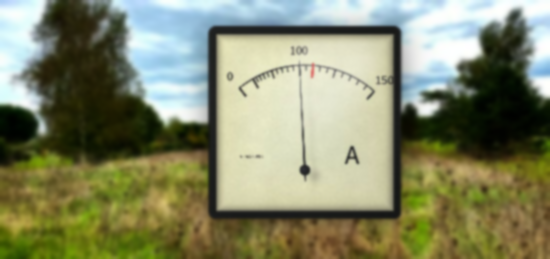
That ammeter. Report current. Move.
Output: 100 A
